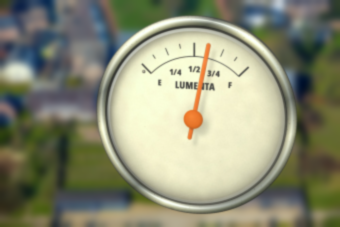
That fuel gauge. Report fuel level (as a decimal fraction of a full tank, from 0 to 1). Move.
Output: 0.625
